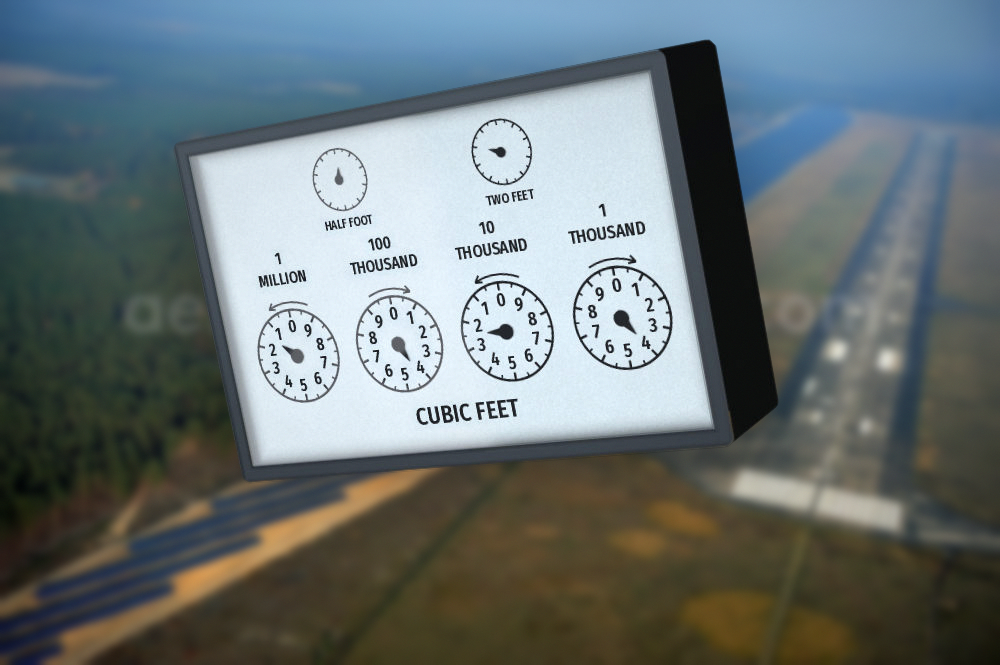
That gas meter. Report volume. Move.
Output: 142400 ft³
